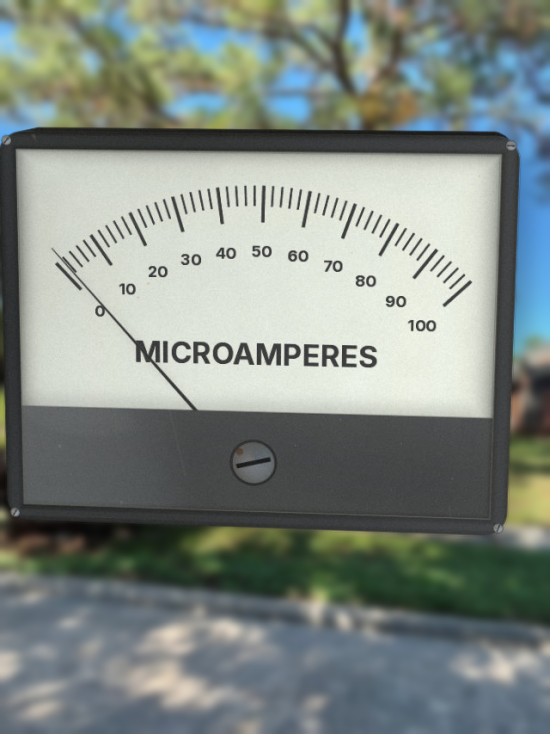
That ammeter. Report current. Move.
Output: 2 µA
